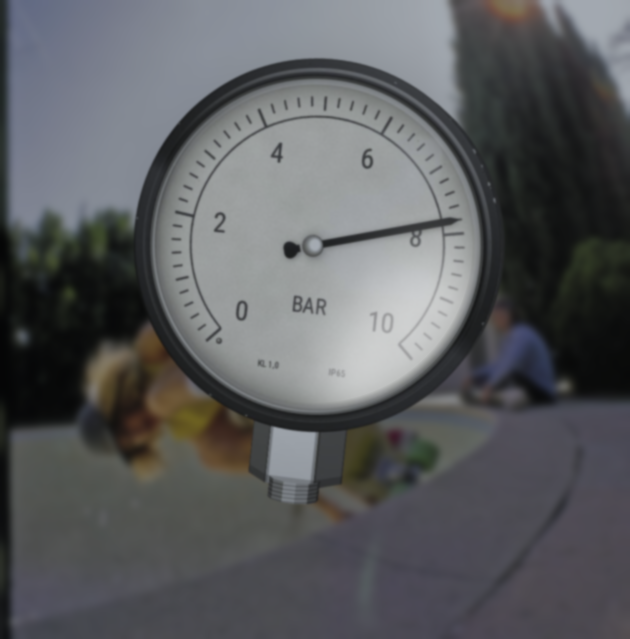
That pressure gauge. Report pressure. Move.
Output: 7.8 bar
